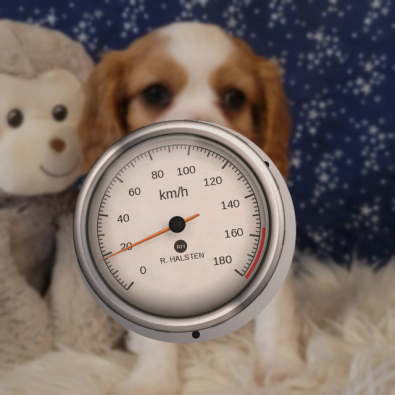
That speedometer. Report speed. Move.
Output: 18 km/h
